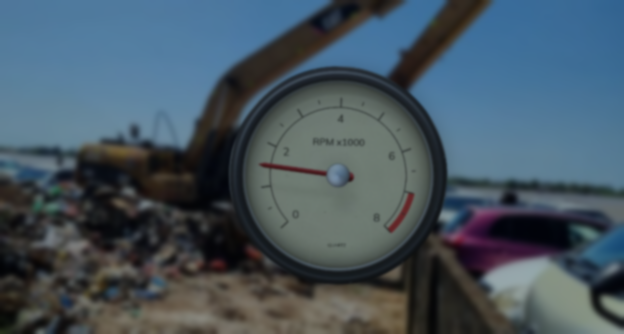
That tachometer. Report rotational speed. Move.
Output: 1500 rpm
